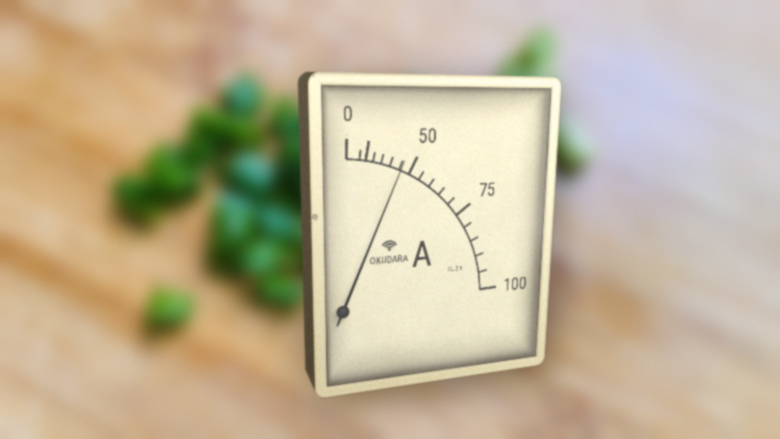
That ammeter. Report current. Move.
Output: 45 A
